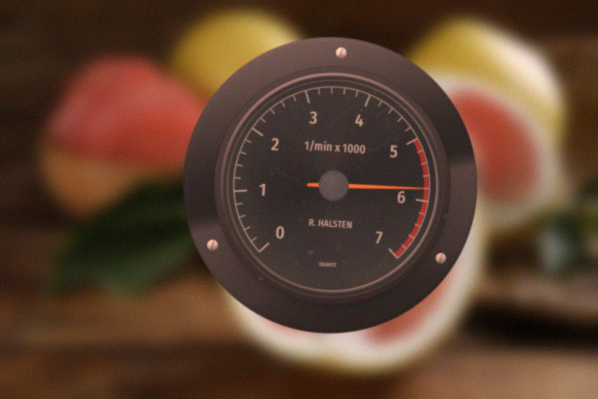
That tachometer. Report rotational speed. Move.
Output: 5800 rpm
